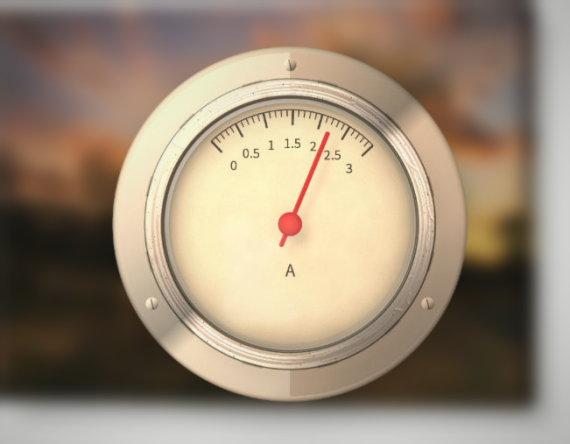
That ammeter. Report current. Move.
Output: 2.2 A
